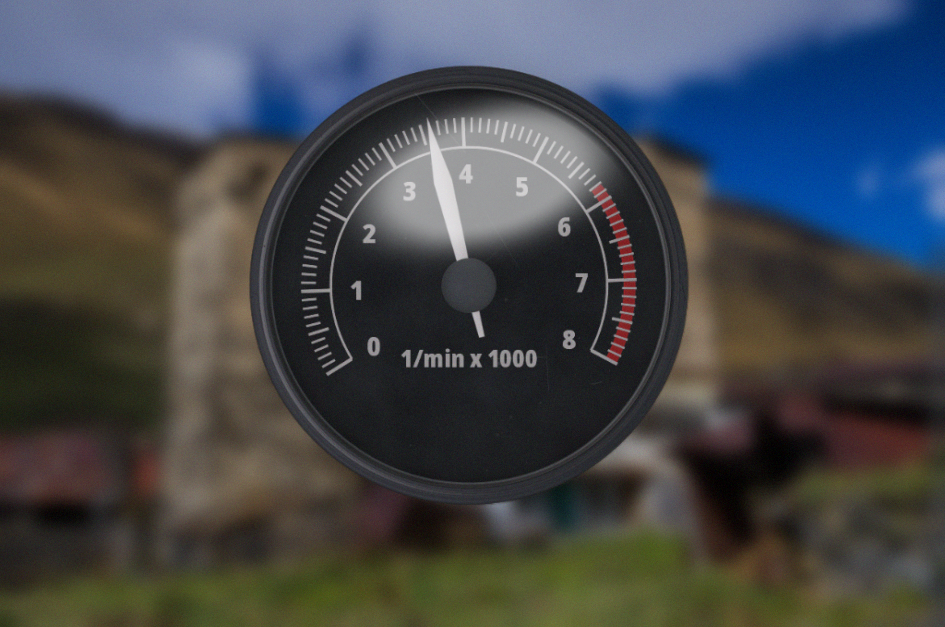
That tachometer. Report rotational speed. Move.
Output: 3600 rpm
